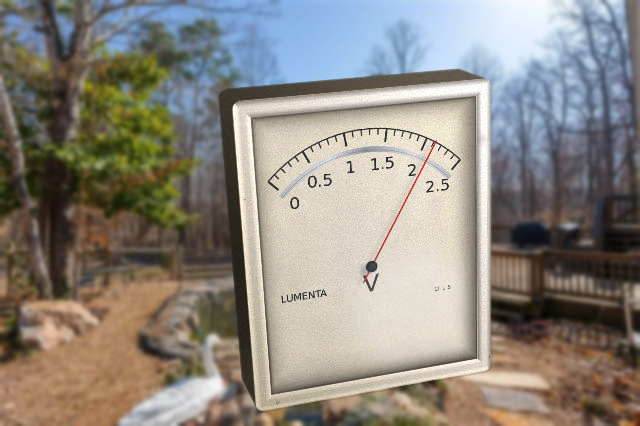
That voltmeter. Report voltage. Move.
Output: 2.1 V
